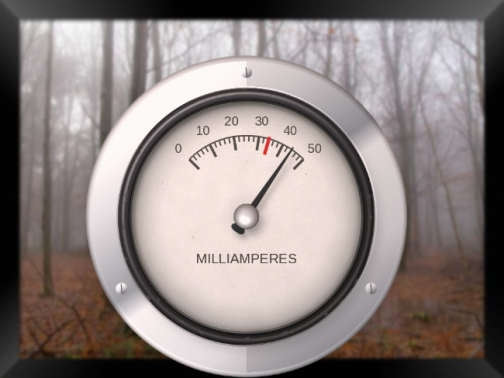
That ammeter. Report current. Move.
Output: 44 mA
